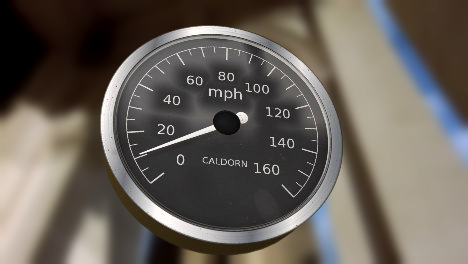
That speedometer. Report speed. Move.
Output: 10 mph
